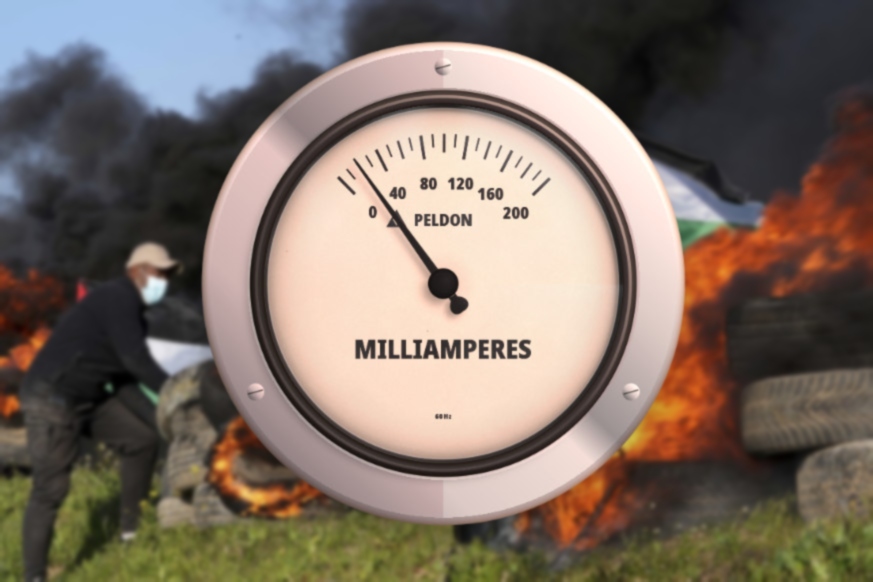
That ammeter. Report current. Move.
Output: 20 mA
